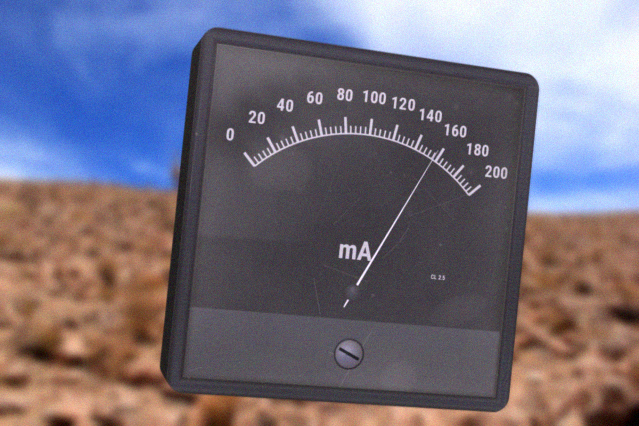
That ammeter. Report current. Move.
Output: 156 mA
